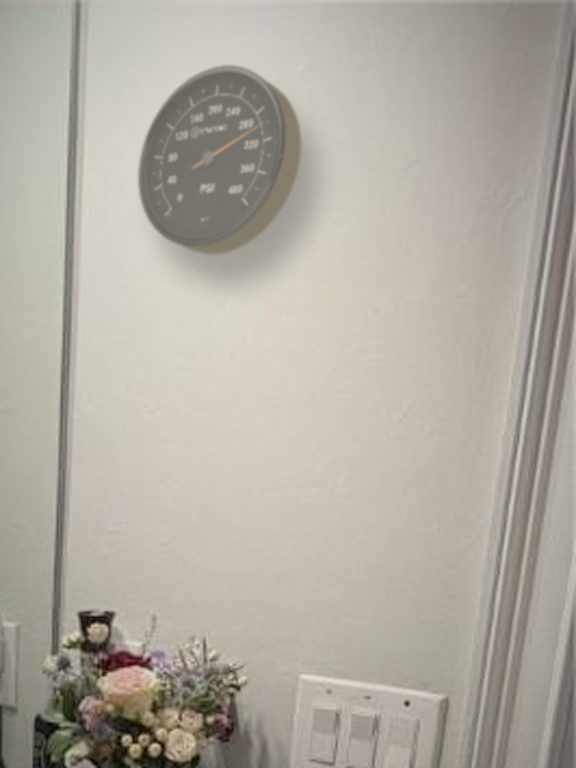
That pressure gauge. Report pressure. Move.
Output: 300 psi
